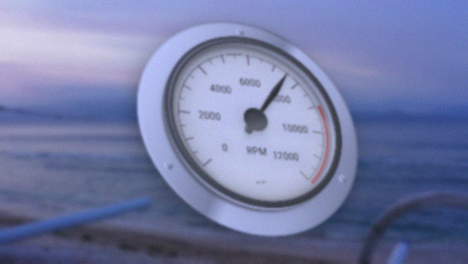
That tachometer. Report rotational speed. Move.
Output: 7500 rpm
